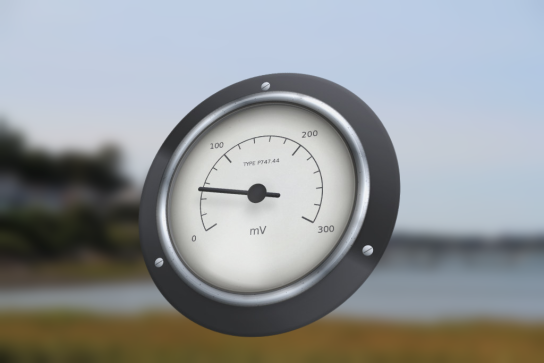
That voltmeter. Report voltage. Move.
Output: 50 mV
